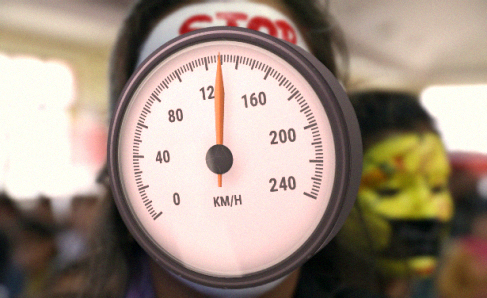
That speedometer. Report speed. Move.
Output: 130 km/h
